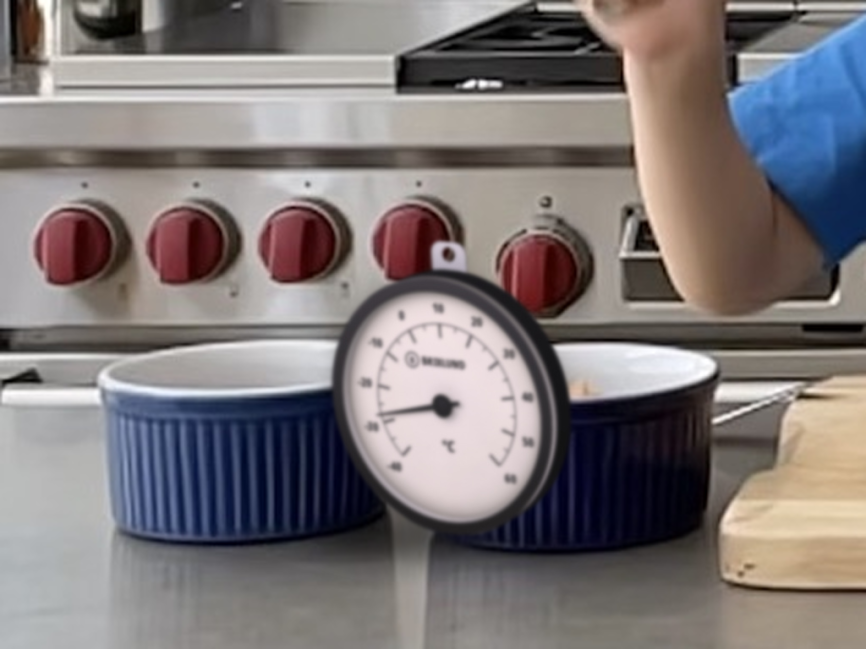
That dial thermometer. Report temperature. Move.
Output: -27.5 °C
